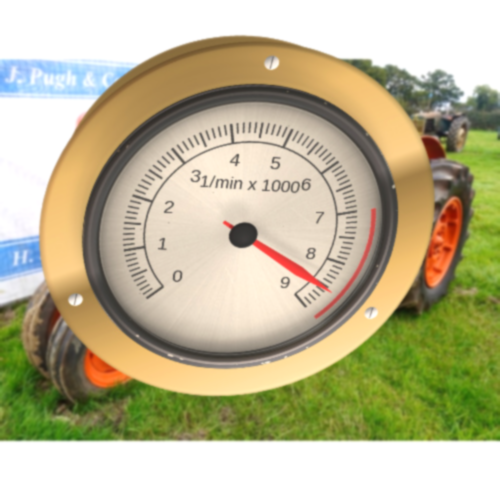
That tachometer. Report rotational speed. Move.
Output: 8500 rpm
